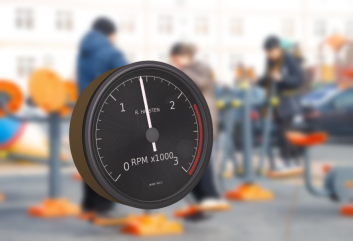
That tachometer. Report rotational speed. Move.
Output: 1400 rpm
